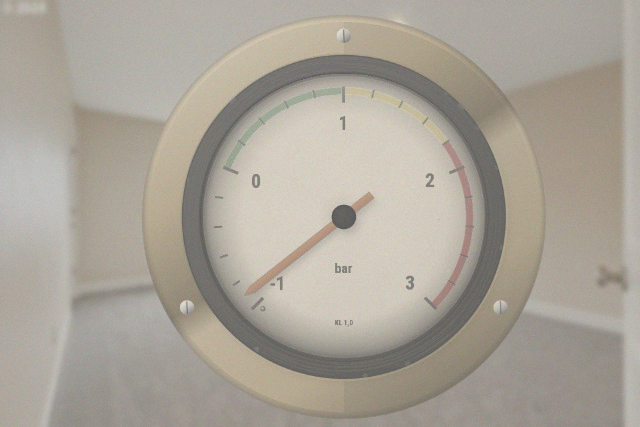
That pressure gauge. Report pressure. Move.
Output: -0.9 bar
